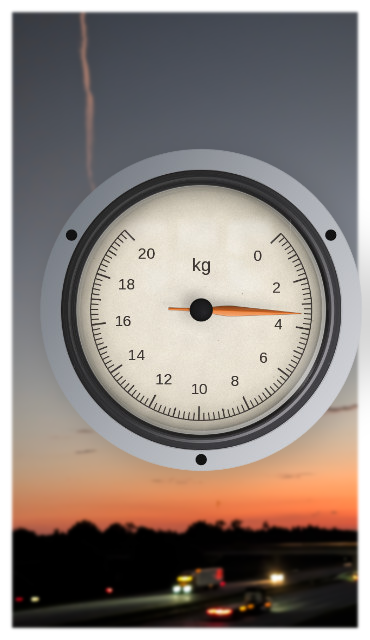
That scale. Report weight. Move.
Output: 3.4 kg
